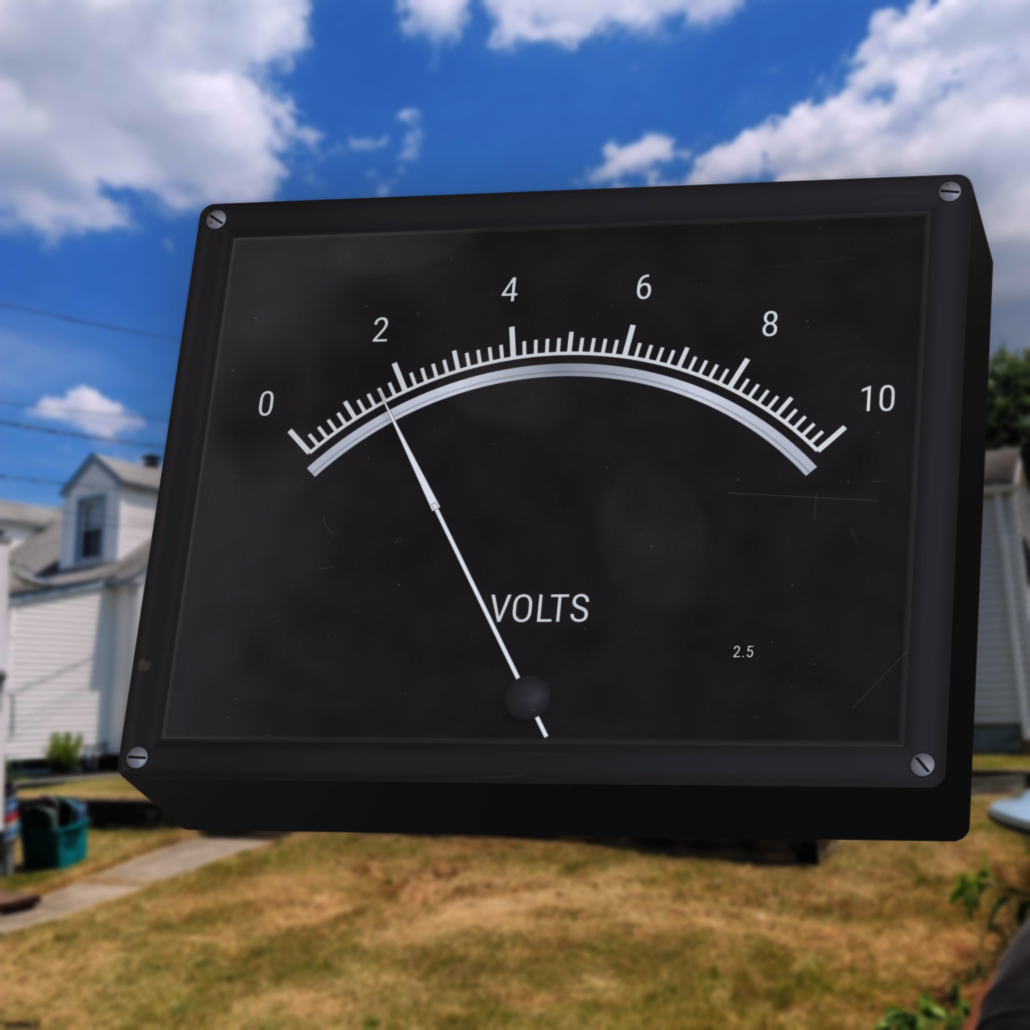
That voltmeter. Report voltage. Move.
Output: 1.6 V
